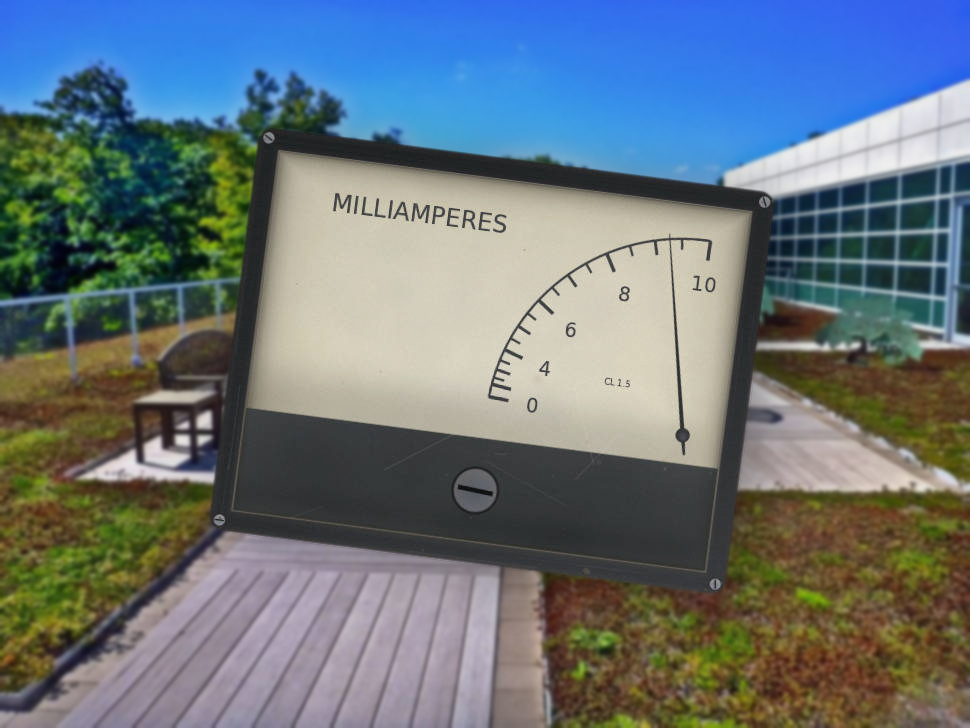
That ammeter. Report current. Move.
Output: 9.25 mA
